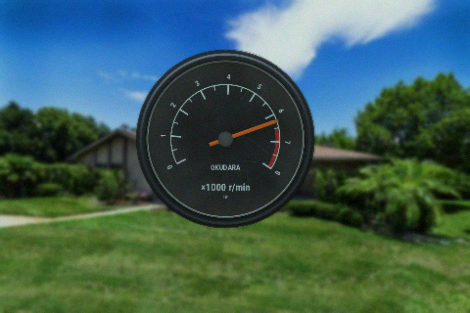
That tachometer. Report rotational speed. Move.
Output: 6250 rpm
